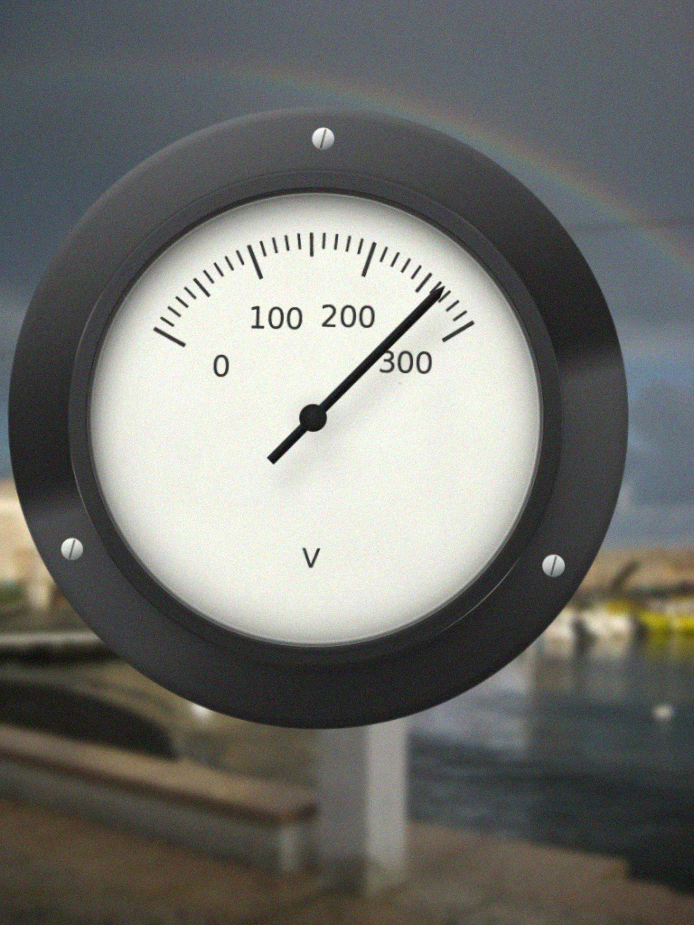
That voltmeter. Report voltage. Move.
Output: 265 V
